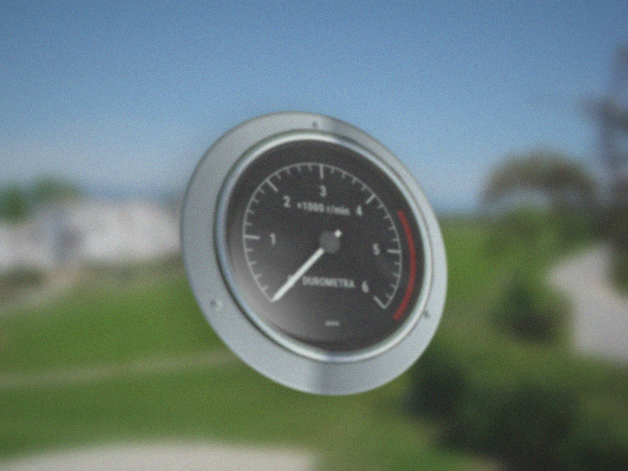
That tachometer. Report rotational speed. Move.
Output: 0 rpm
